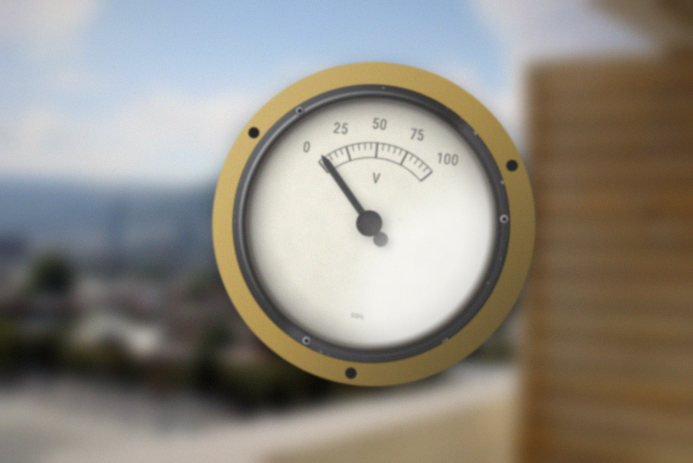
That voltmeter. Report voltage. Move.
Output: 5 V
